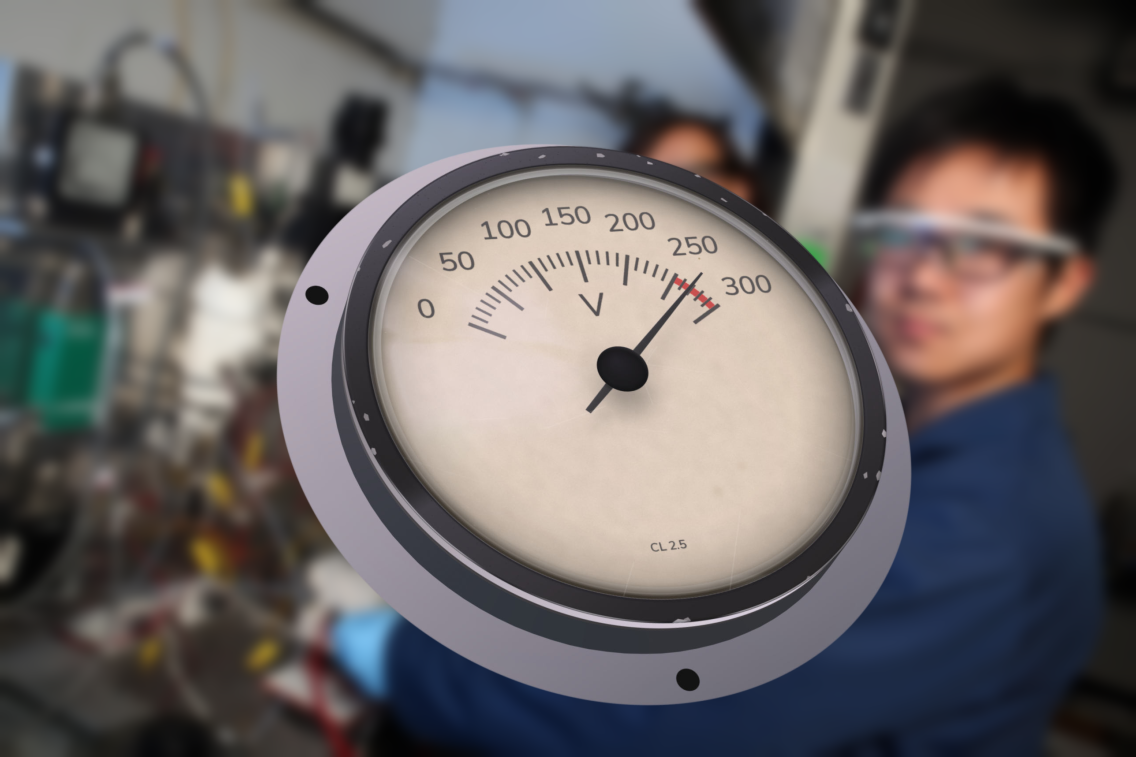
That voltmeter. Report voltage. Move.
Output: 270 V
